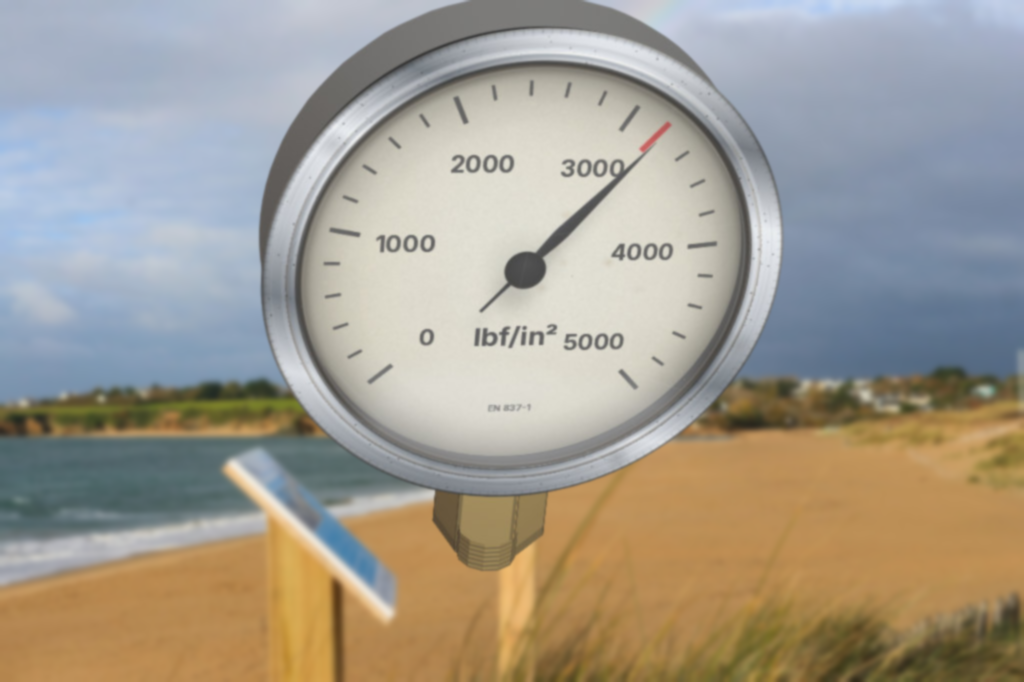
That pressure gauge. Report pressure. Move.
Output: 3200 psi
